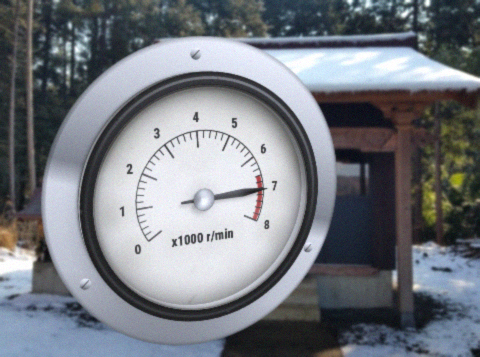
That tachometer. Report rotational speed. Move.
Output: 7000 rpm
